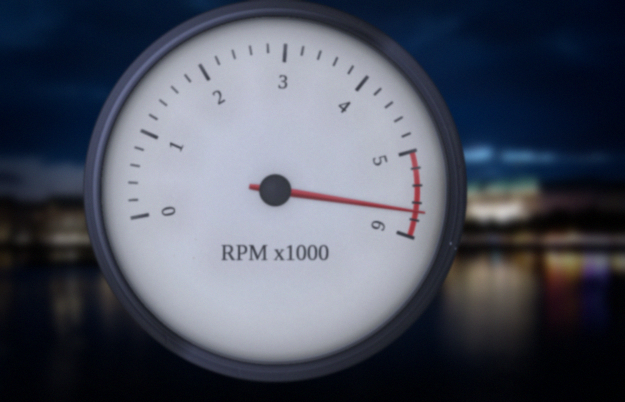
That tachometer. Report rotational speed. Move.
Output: 5700 rpm
